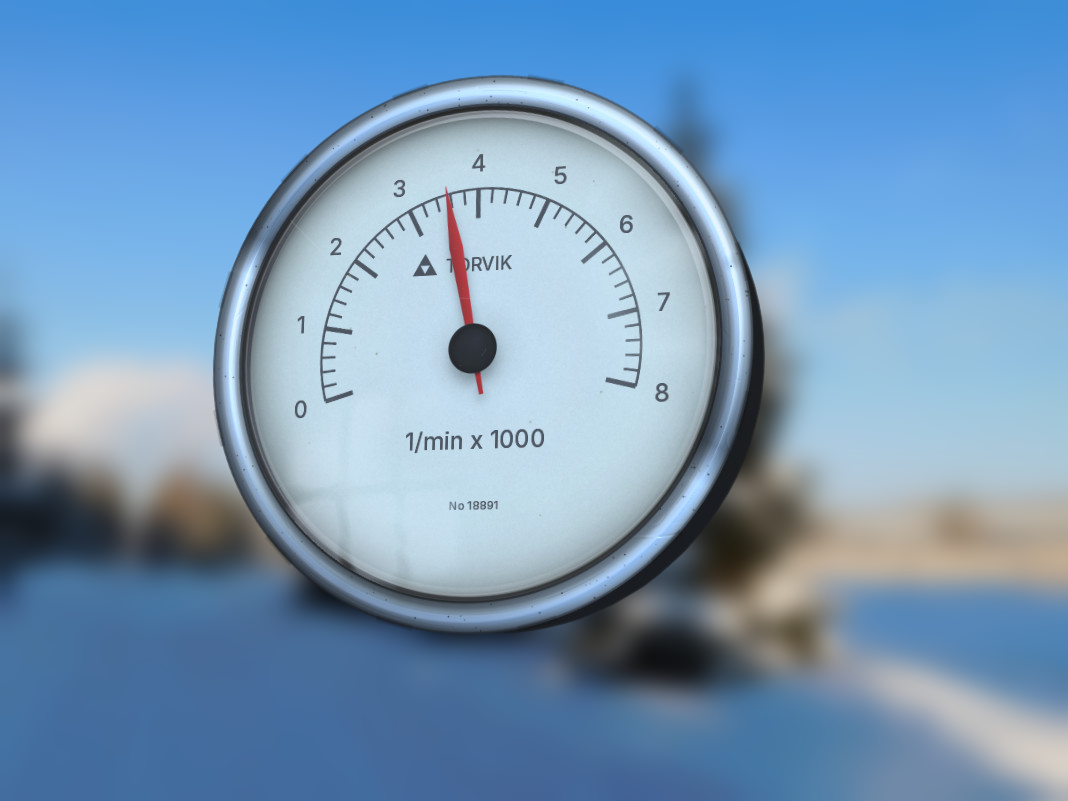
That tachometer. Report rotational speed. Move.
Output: 3600 rpm
